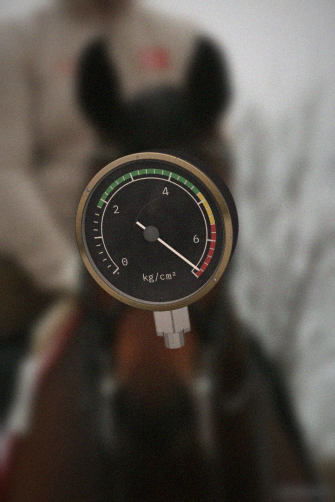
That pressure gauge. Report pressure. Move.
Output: 6.8 kg/cm²
